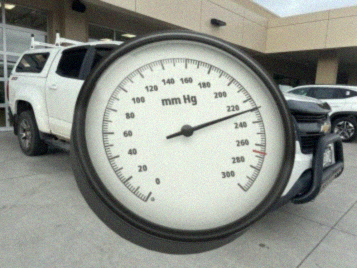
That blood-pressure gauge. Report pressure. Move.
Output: 230 mmHg
